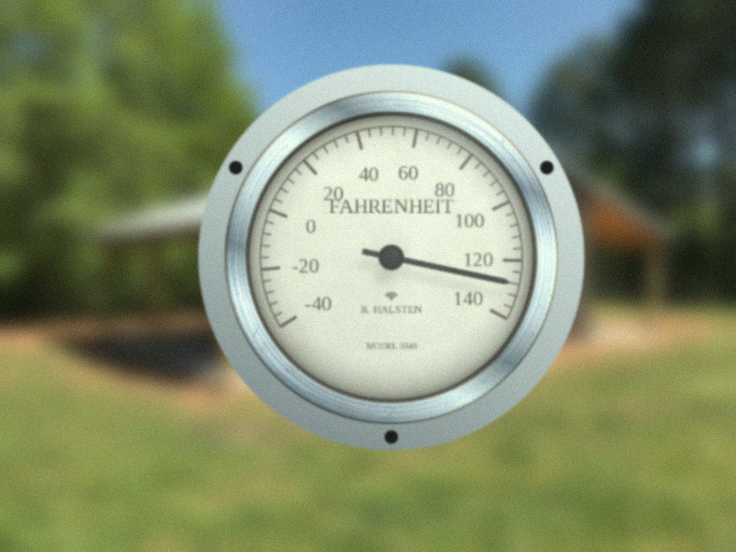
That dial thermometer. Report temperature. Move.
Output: 128 °F
